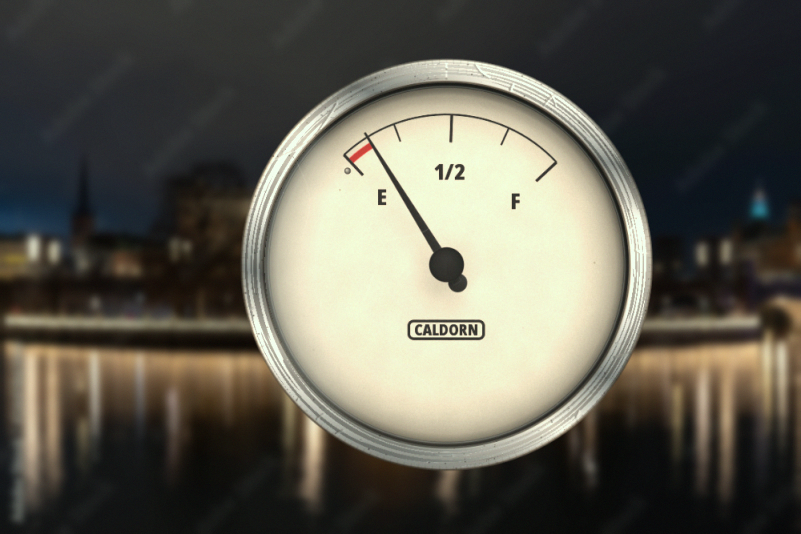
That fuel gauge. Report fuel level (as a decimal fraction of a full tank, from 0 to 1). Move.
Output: 0.125
